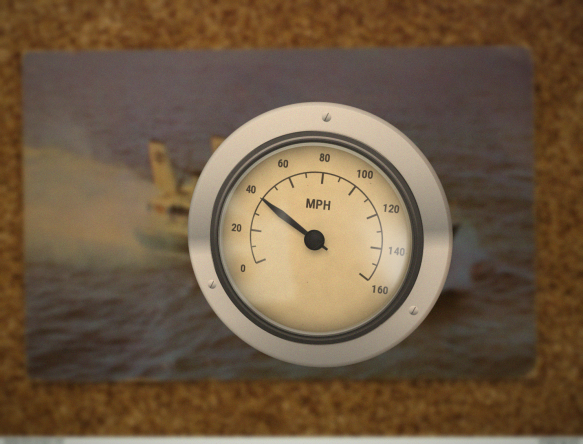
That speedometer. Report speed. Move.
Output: 40 mph
